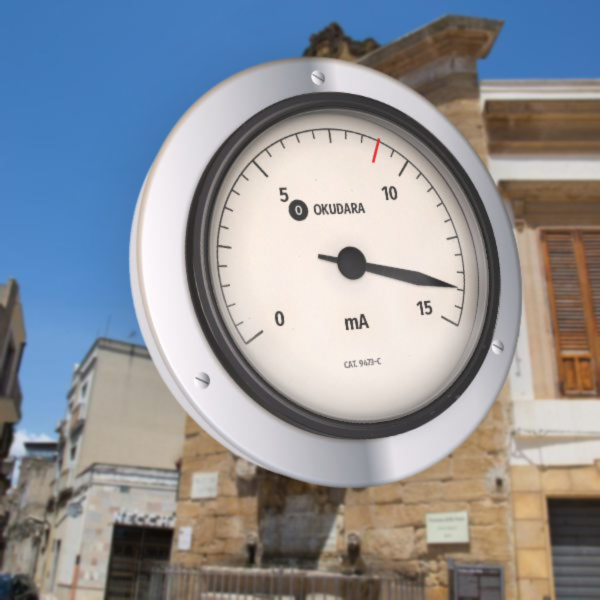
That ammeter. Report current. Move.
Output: 14 mA
